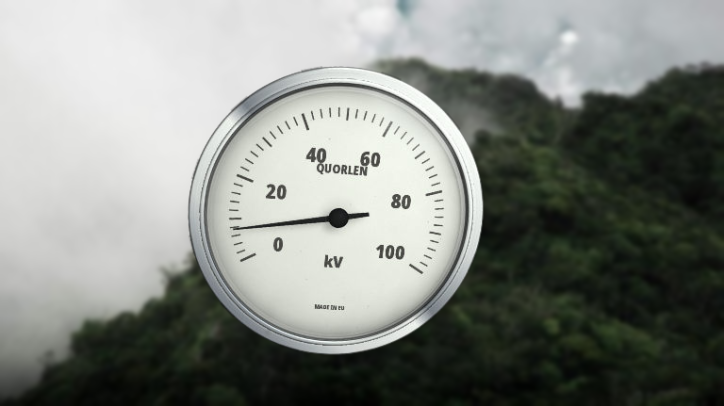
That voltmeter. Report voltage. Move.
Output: 8 kV
